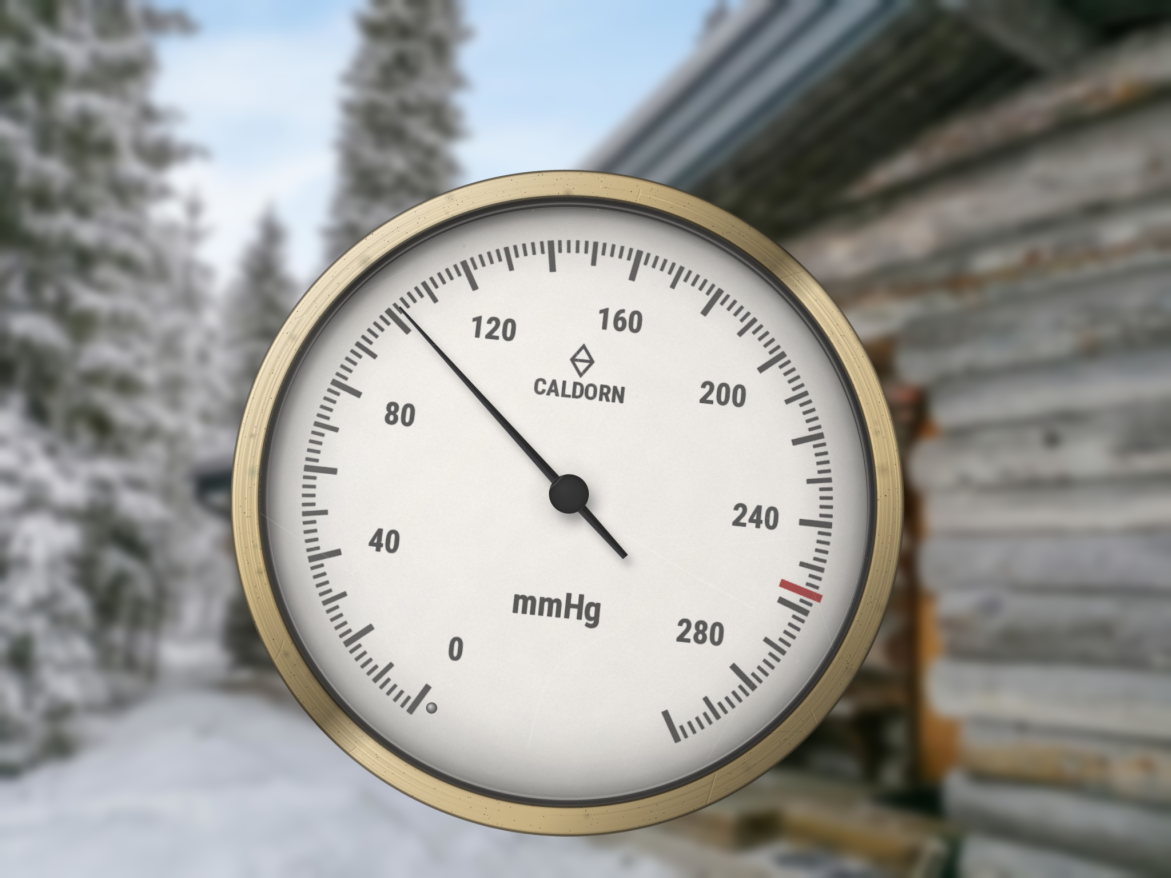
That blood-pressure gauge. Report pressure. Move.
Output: 102 mmHg
